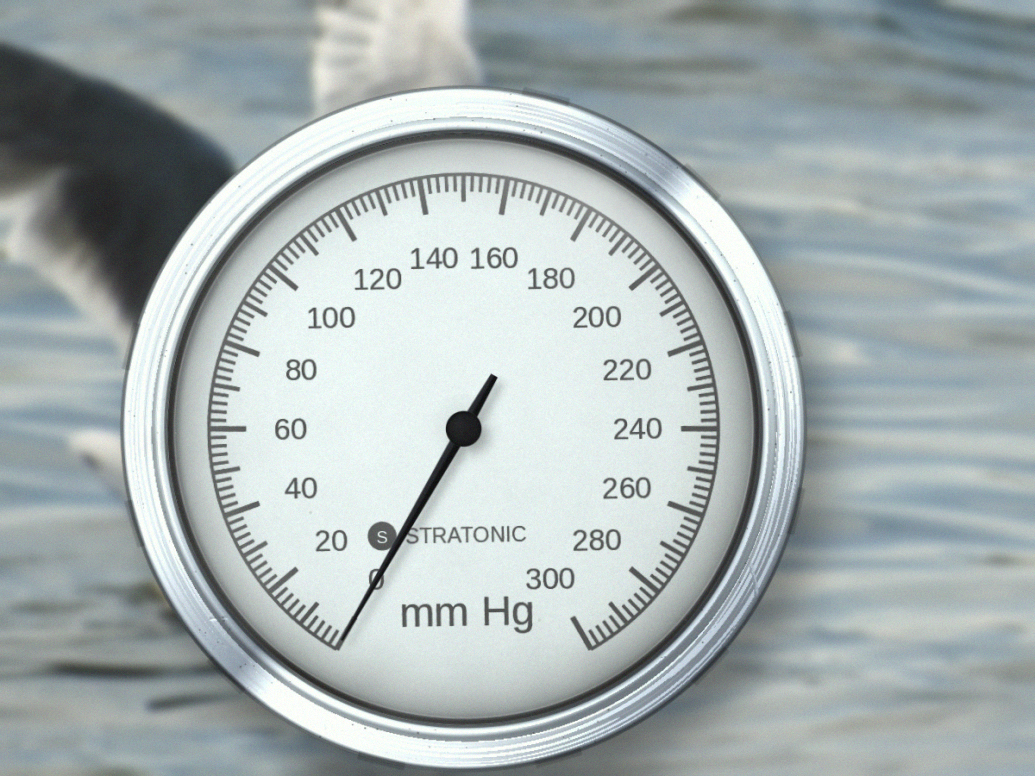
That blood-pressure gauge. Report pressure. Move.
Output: 0 mmHg
